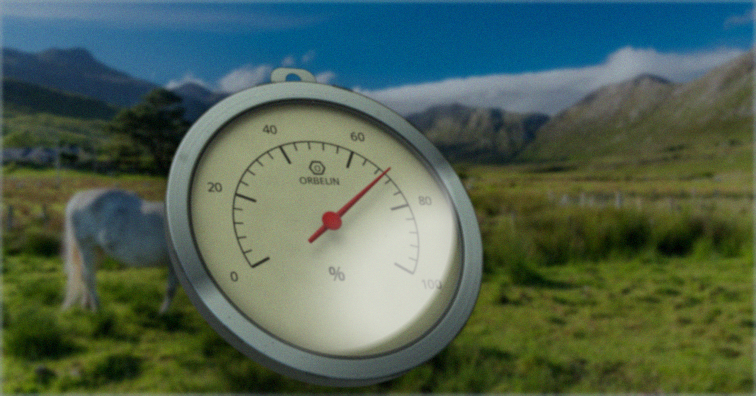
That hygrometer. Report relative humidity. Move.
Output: 70 %
